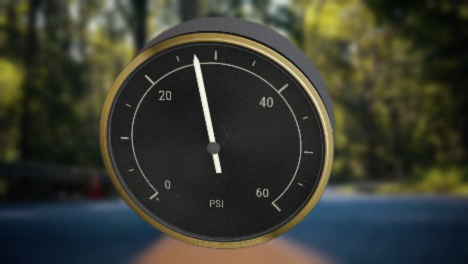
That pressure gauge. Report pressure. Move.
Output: 27.5 psi
